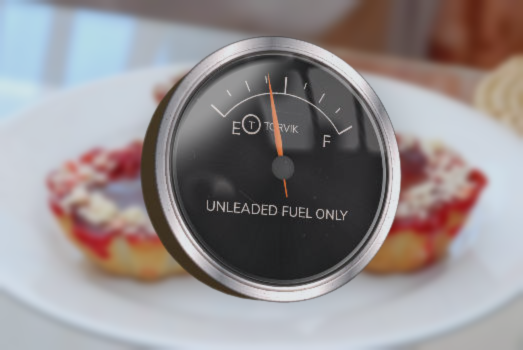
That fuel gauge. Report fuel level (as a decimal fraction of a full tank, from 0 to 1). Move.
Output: 0.375
